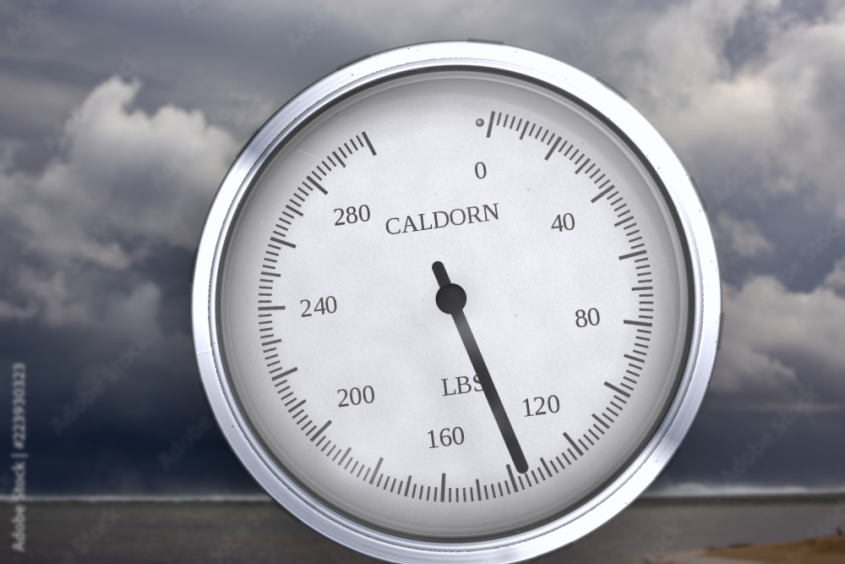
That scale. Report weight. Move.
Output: 136 lb
